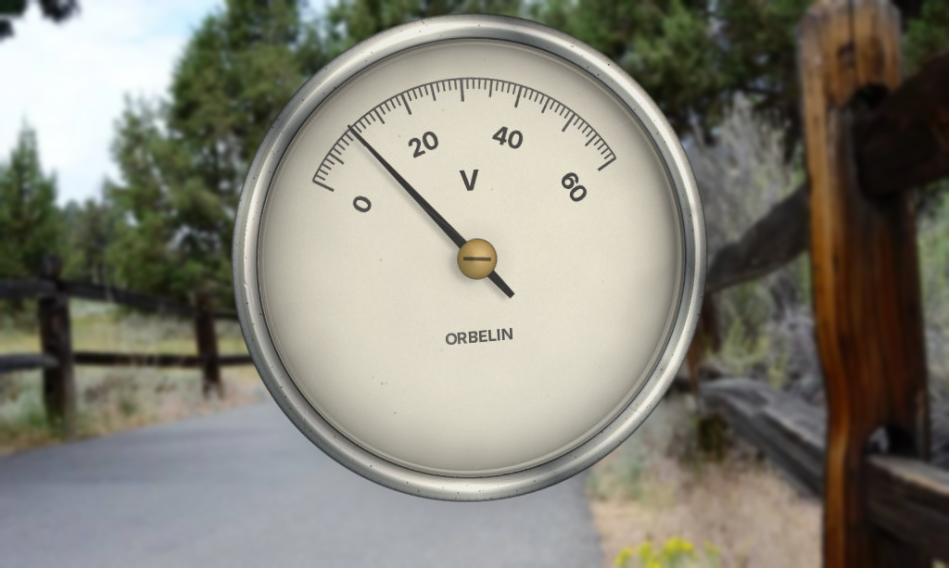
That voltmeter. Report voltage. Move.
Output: 10 V
